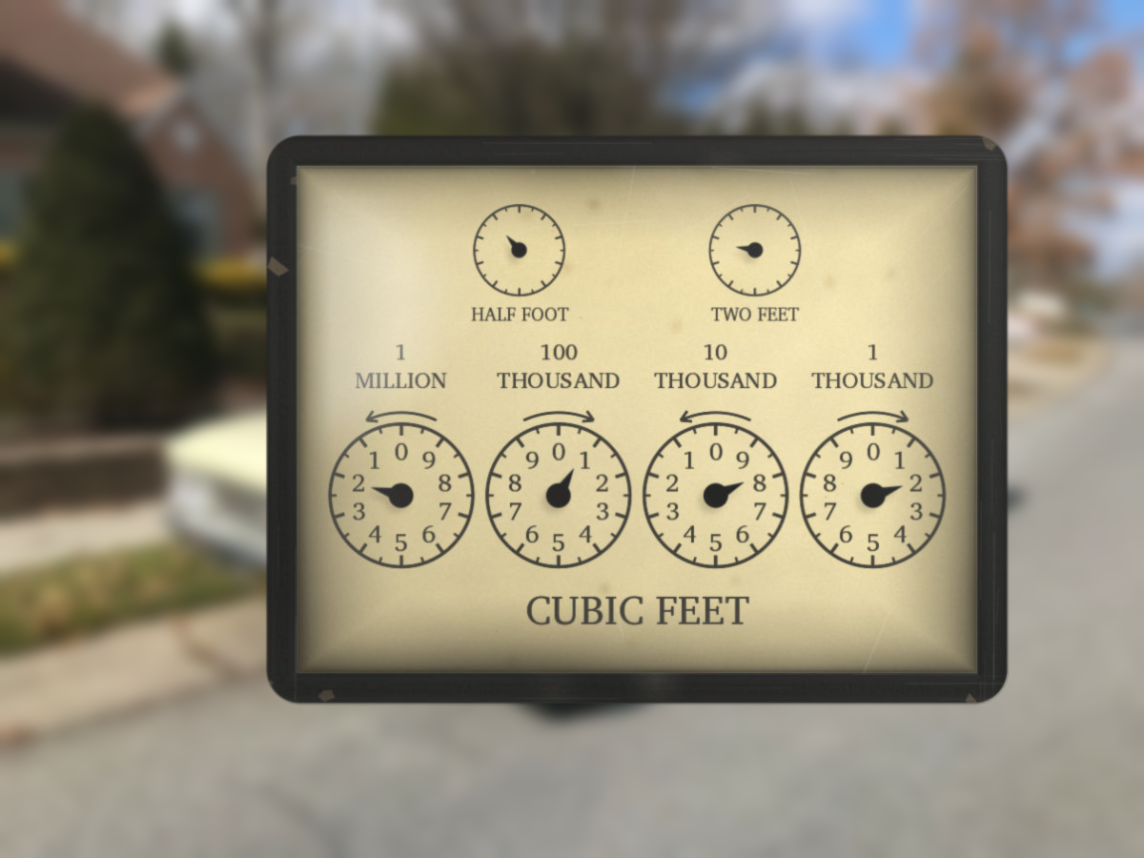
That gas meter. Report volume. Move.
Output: 208200 ft³
